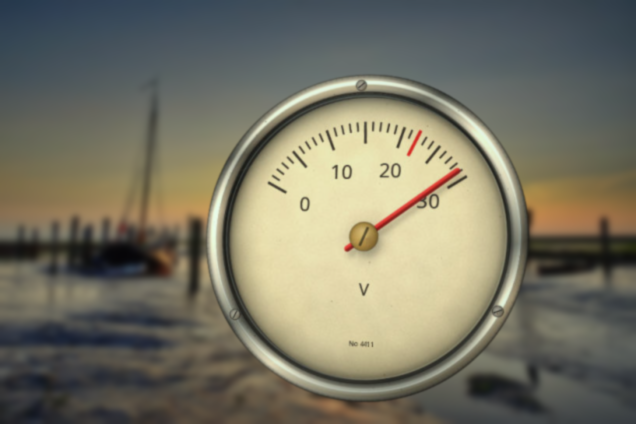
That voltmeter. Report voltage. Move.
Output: 29 V
